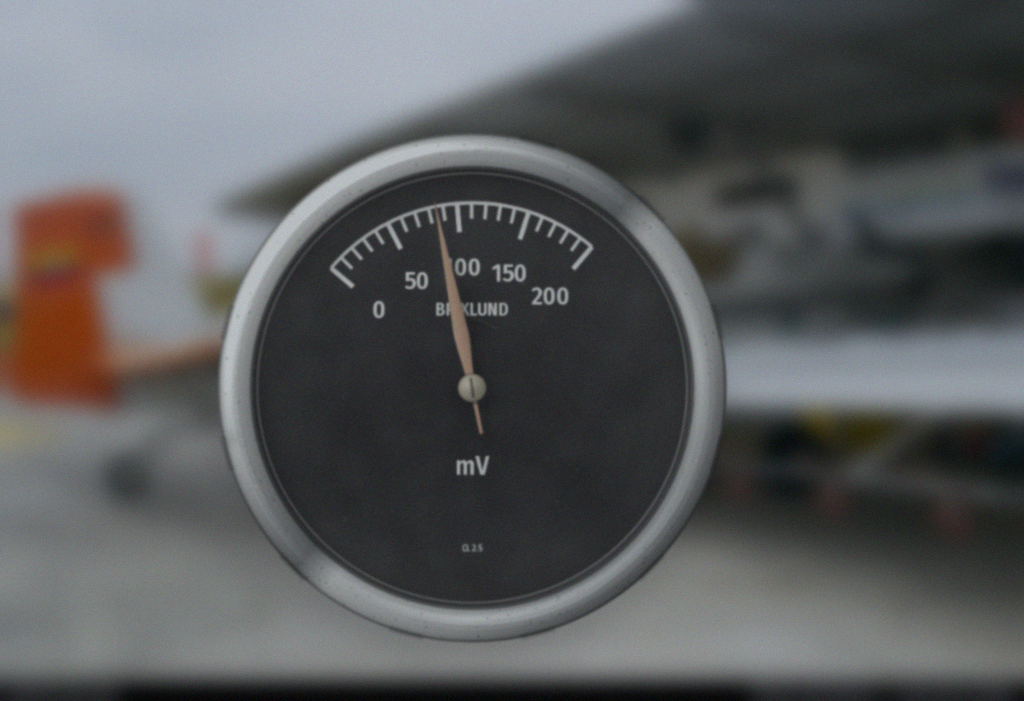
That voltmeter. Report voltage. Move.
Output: 85 mV
